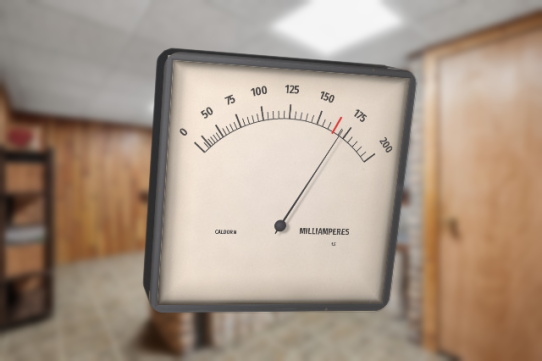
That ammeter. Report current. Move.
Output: 170 mA
